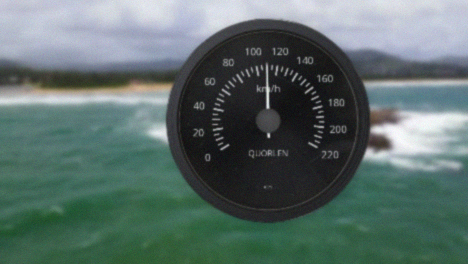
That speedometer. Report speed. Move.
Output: 110 km/h
